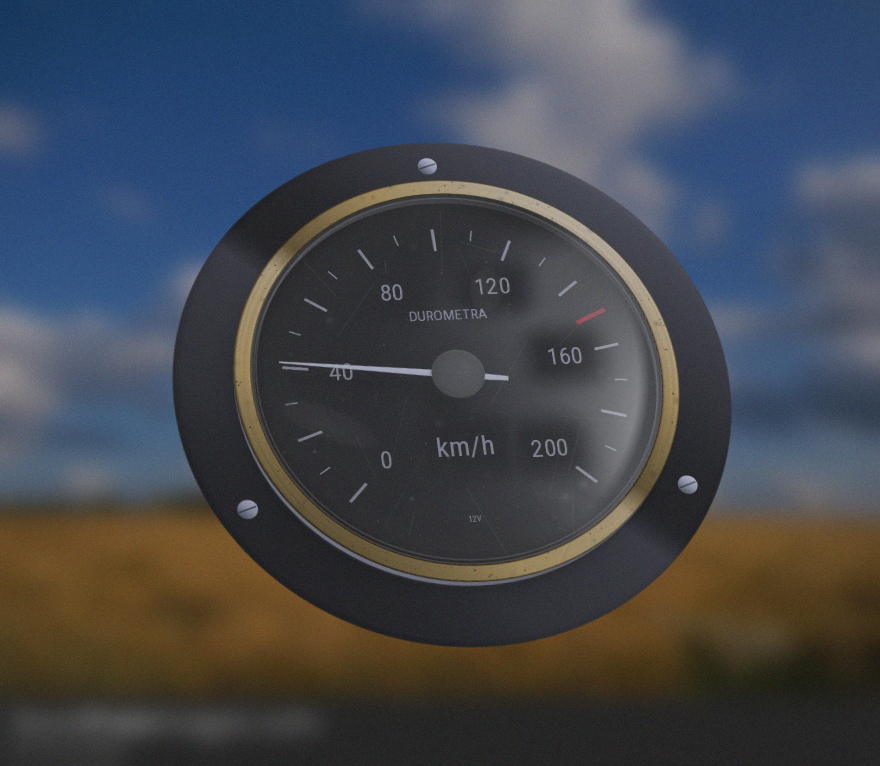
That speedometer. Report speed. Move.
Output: 40 km/h
